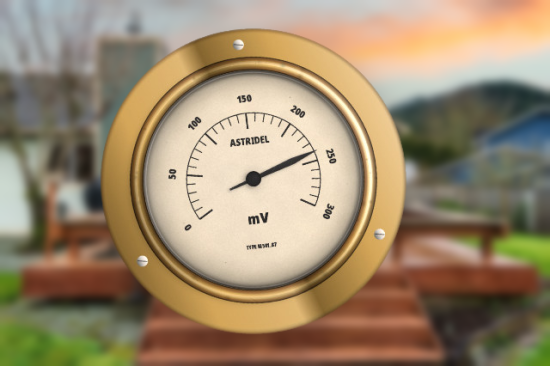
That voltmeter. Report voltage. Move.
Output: 240 mV
